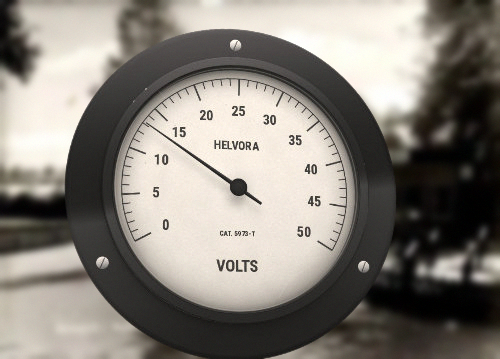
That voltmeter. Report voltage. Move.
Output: 13 V
